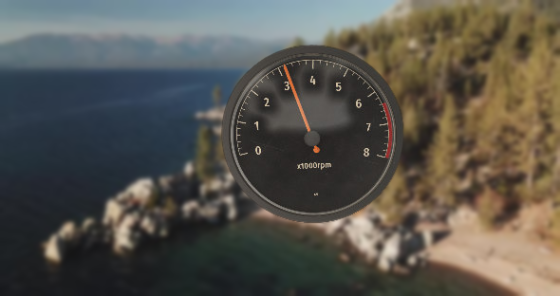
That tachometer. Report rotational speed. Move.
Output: 3200 rpm
